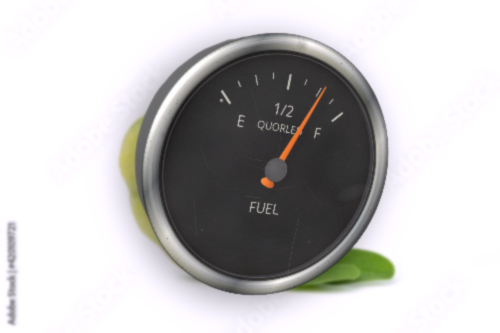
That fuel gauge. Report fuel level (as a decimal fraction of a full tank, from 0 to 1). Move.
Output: 0.75
